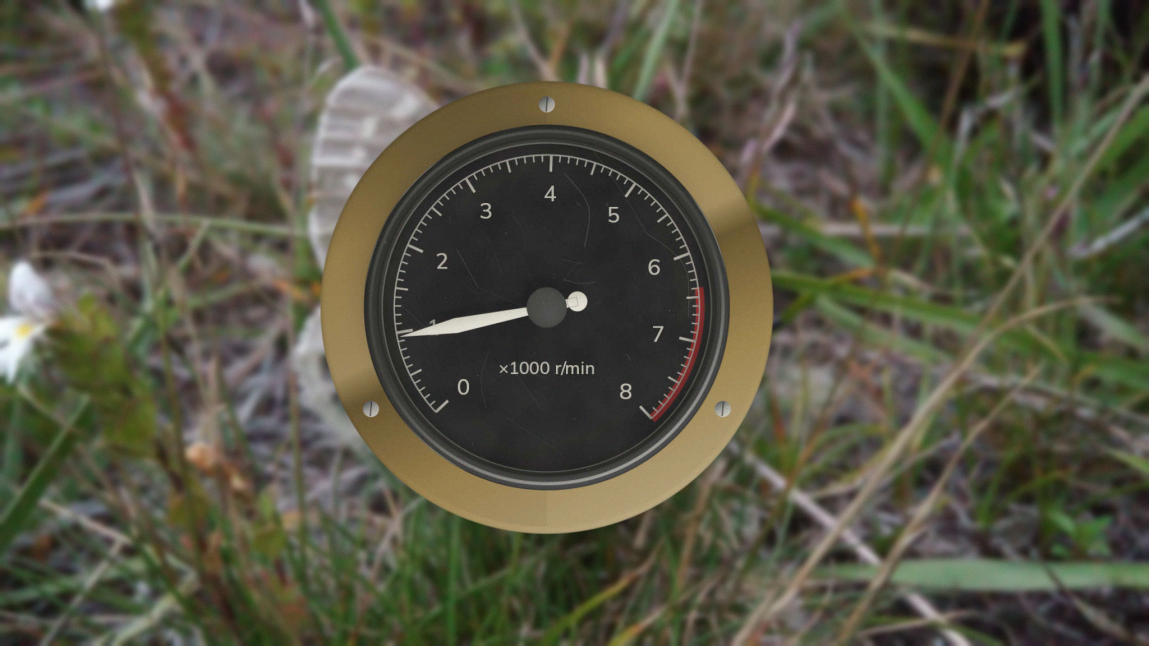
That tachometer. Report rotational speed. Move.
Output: 950 rpm
